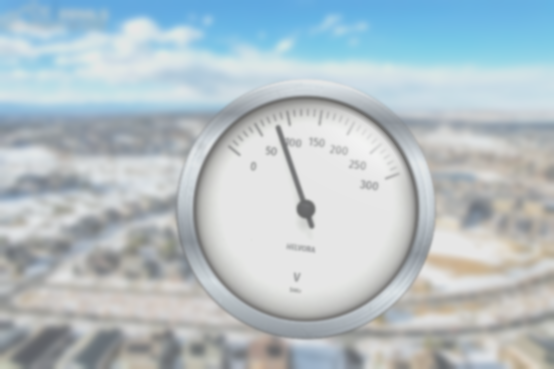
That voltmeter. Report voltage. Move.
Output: 80 V
